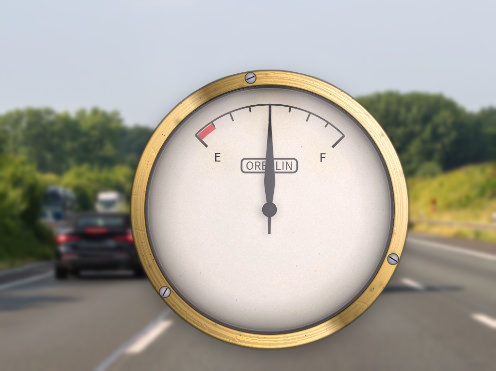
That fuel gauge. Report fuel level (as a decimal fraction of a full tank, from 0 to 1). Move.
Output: 0.5
